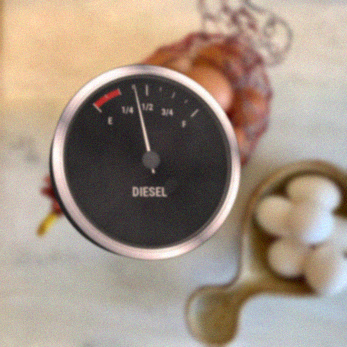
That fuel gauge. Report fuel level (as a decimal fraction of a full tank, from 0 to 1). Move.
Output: 0.375
